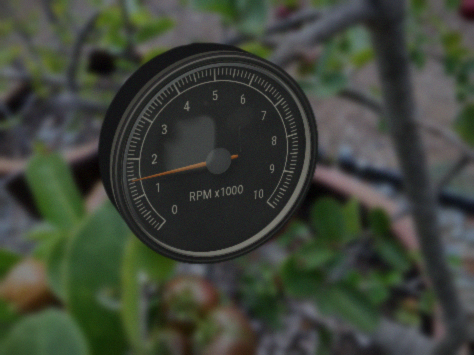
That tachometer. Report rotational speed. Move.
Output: 1500 rpm
